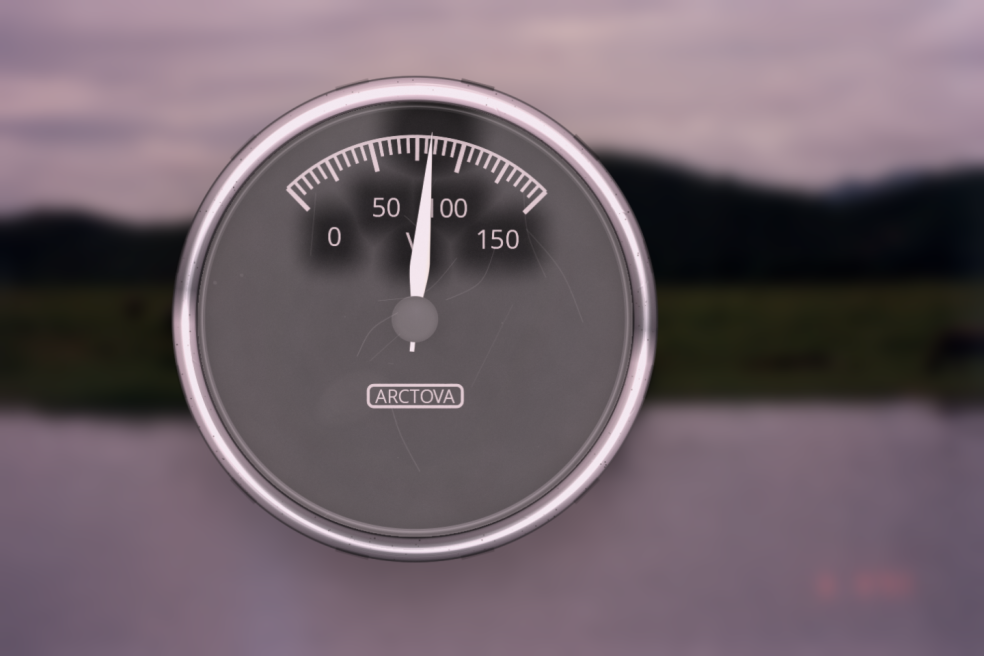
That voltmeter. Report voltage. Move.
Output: 82.5 V
